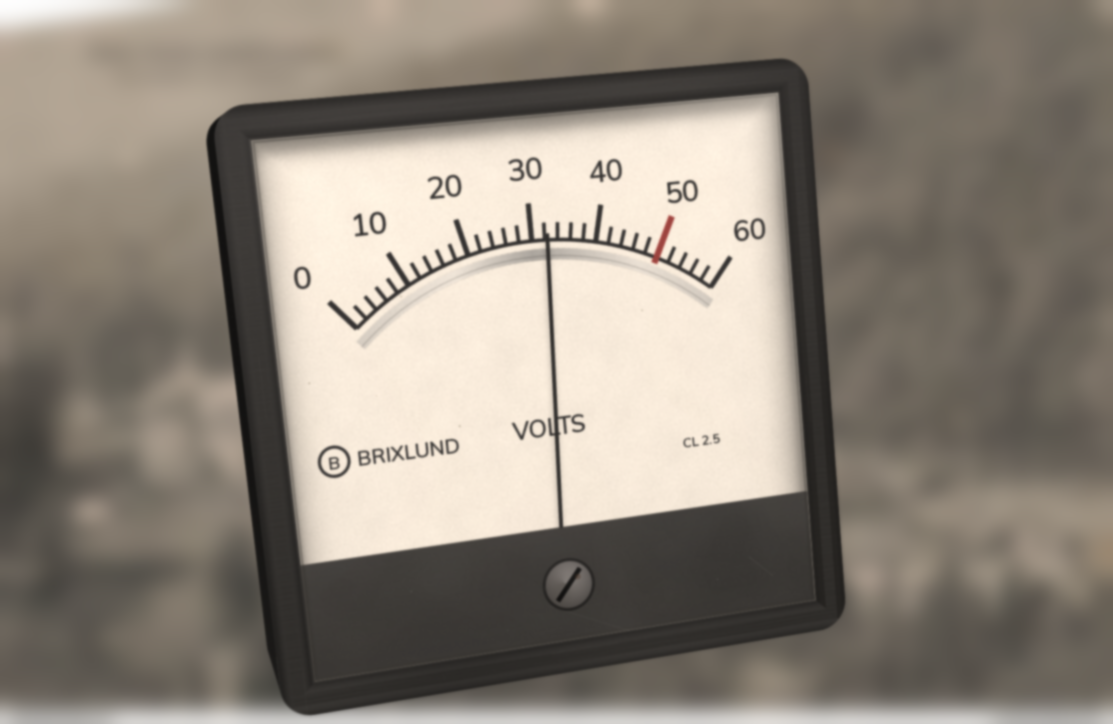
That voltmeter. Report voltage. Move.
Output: 32 V
